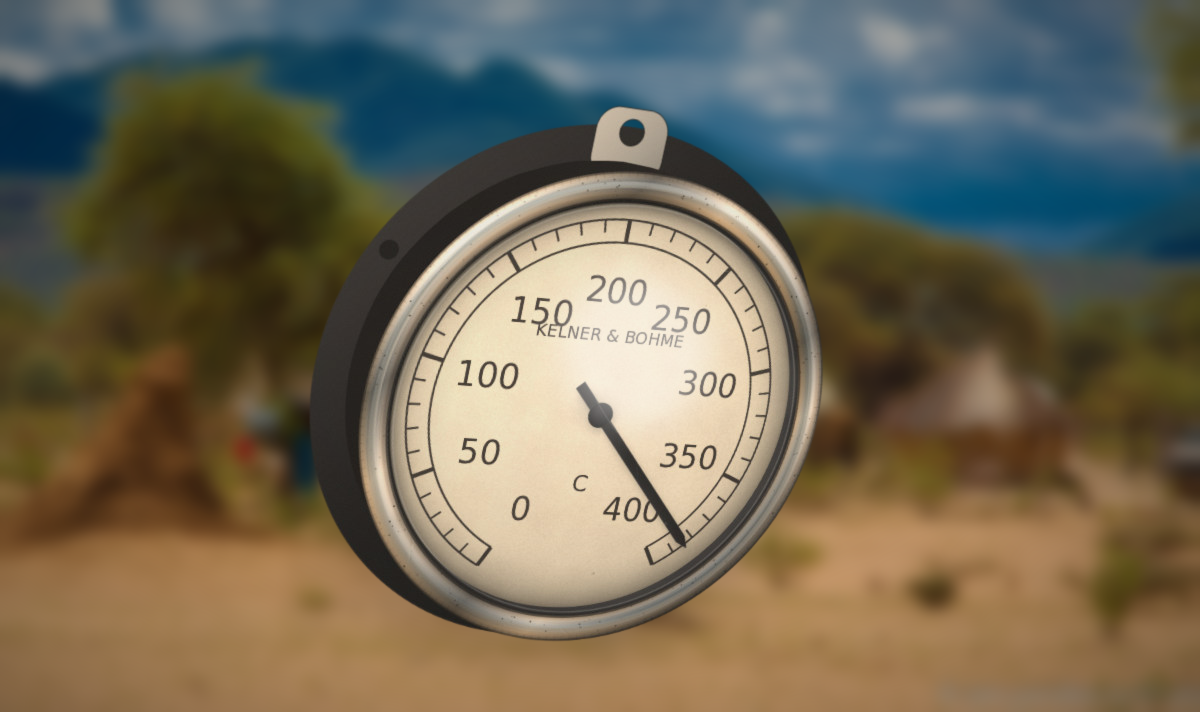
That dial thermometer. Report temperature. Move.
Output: 385 °C
